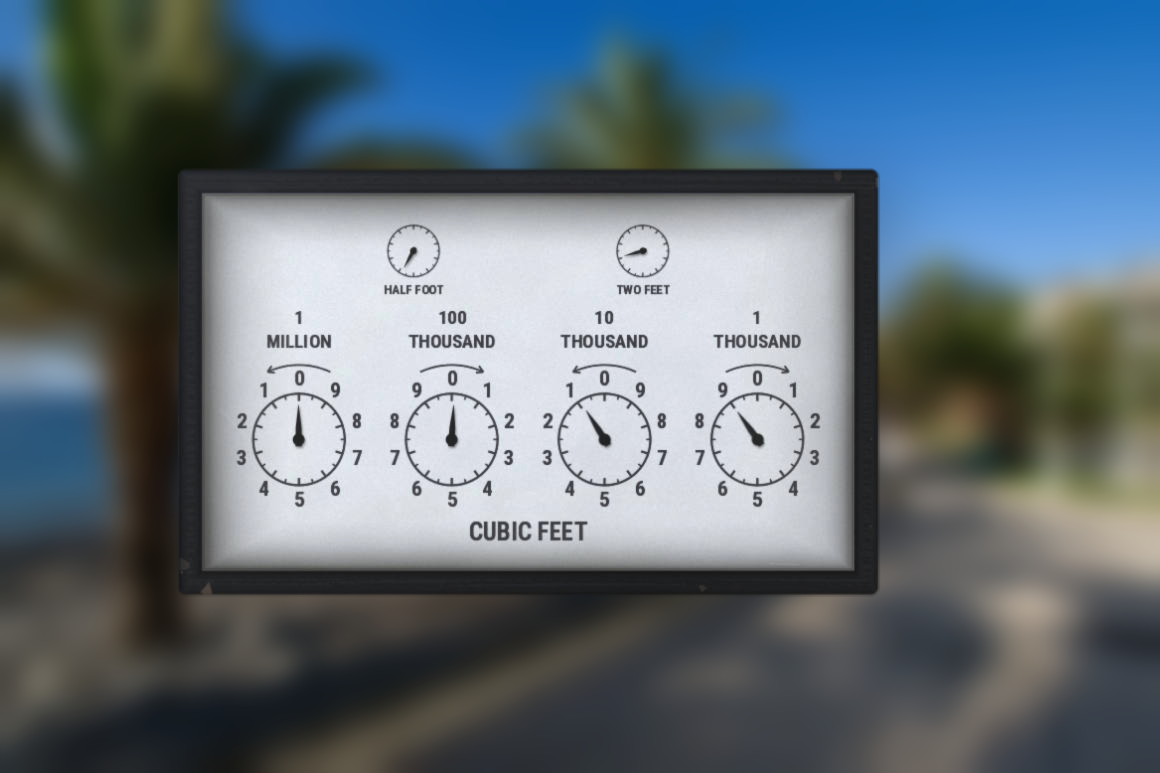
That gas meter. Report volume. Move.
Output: 900 ft³
